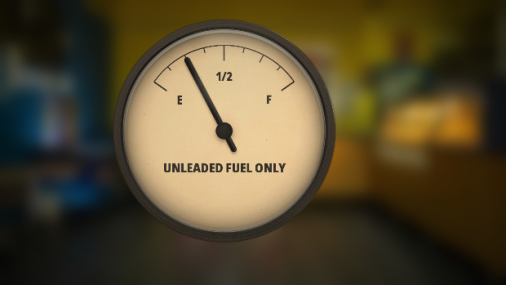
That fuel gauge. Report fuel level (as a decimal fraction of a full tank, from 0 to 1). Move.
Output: 0.25
